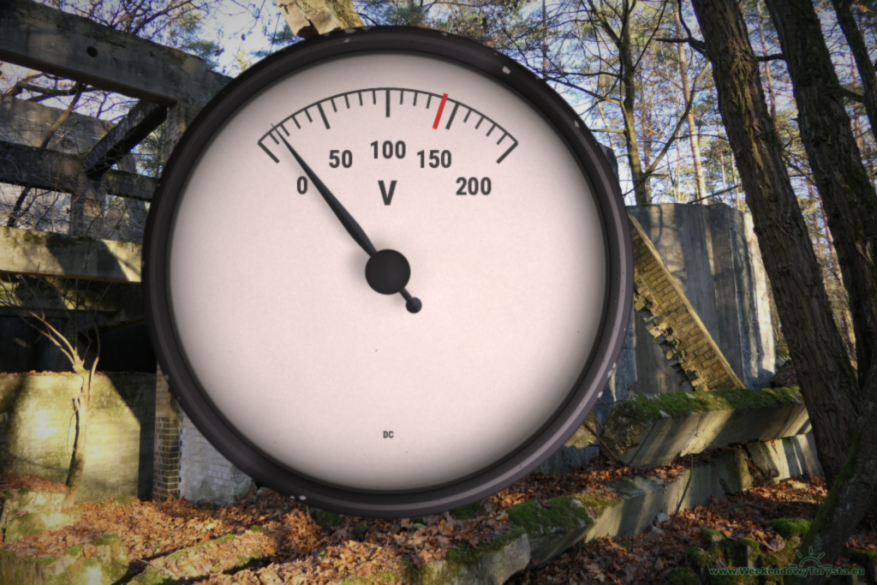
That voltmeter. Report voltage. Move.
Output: 15 V
